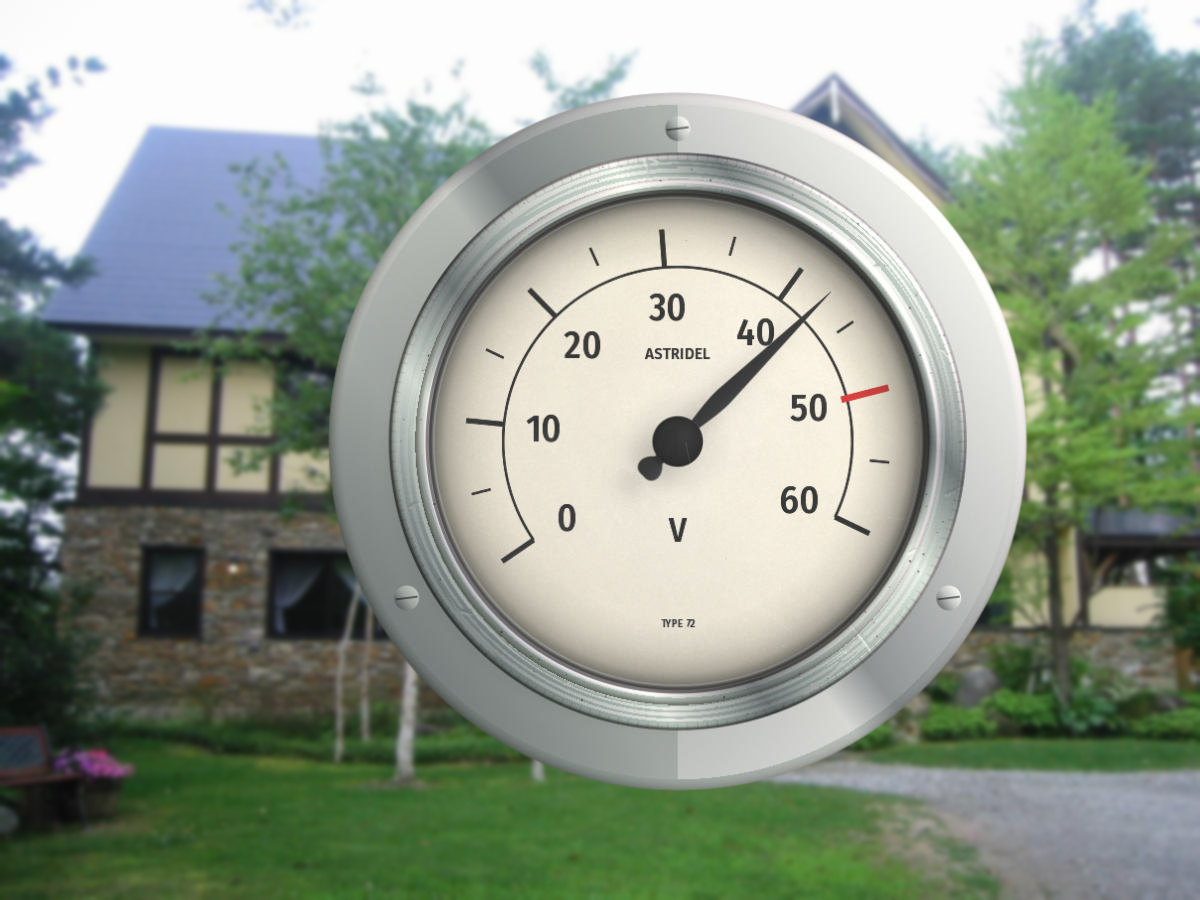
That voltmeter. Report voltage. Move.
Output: 42.5 V
